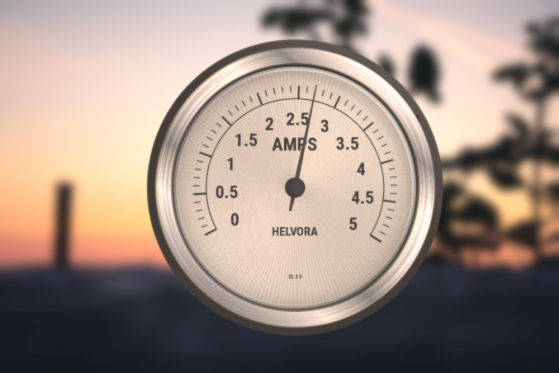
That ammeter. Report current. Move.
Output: 2.7 A
